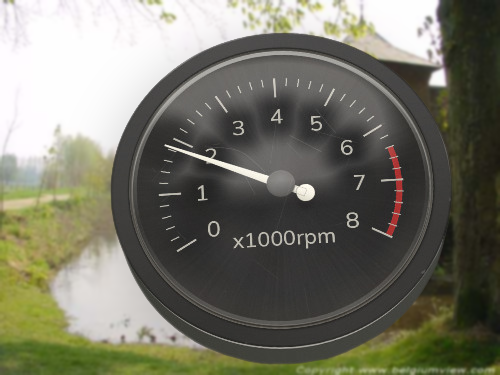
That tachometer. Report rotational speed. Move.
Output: 1800 rpm
